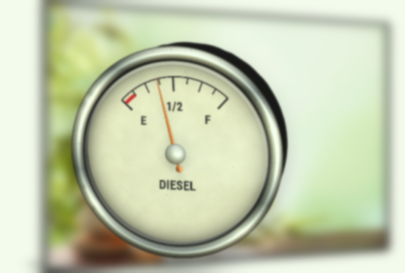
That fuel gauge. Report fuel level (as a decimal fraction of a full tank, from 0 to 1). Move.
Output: 0.375
